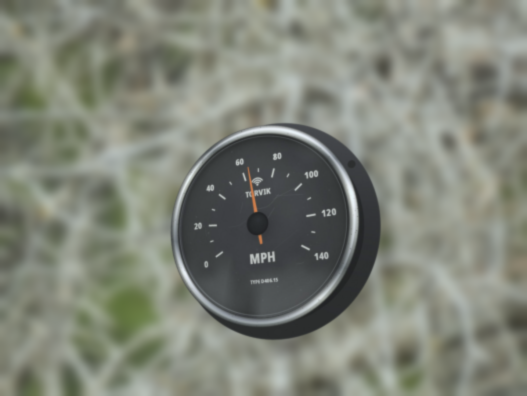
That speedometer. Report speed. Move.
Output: 65 mph
